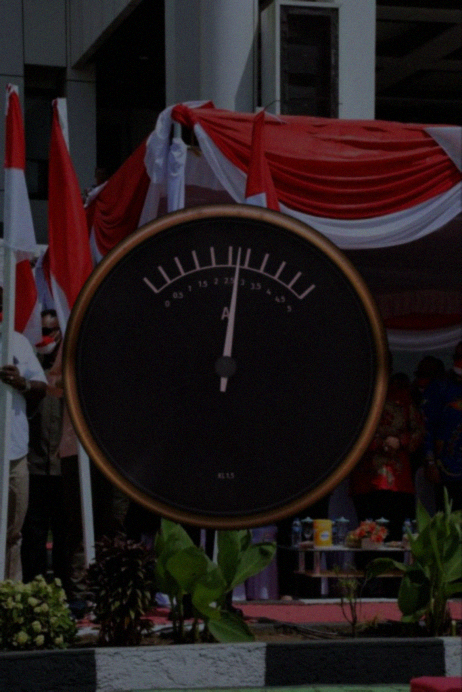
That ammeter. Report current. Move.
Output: 2.75 A
